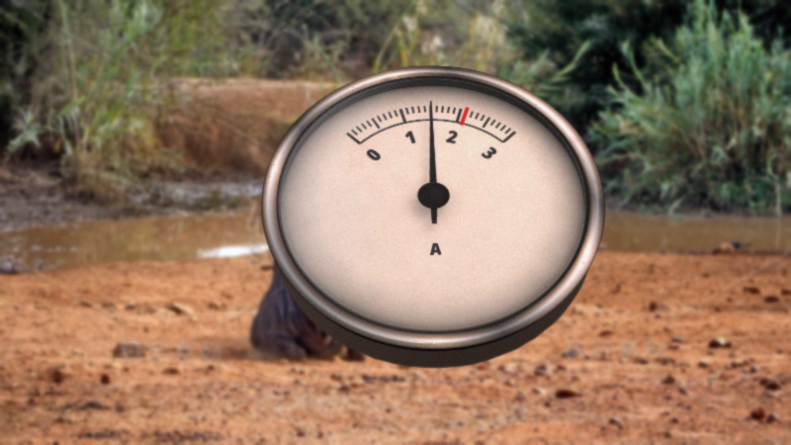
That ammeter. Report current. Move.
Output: 1.5 A
